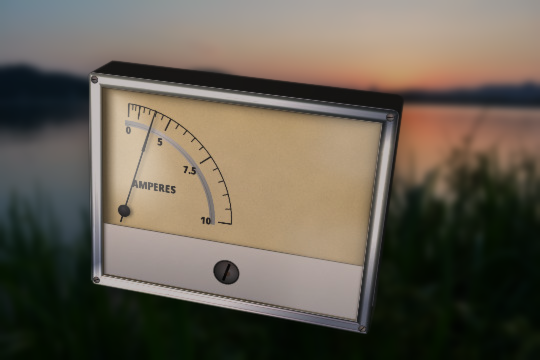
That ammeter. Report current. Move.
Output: 4 A
